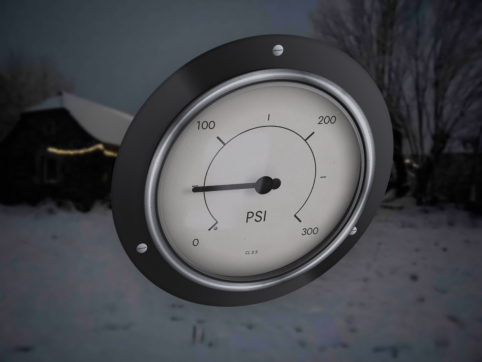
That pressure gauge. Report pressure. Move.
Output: 50 psi
